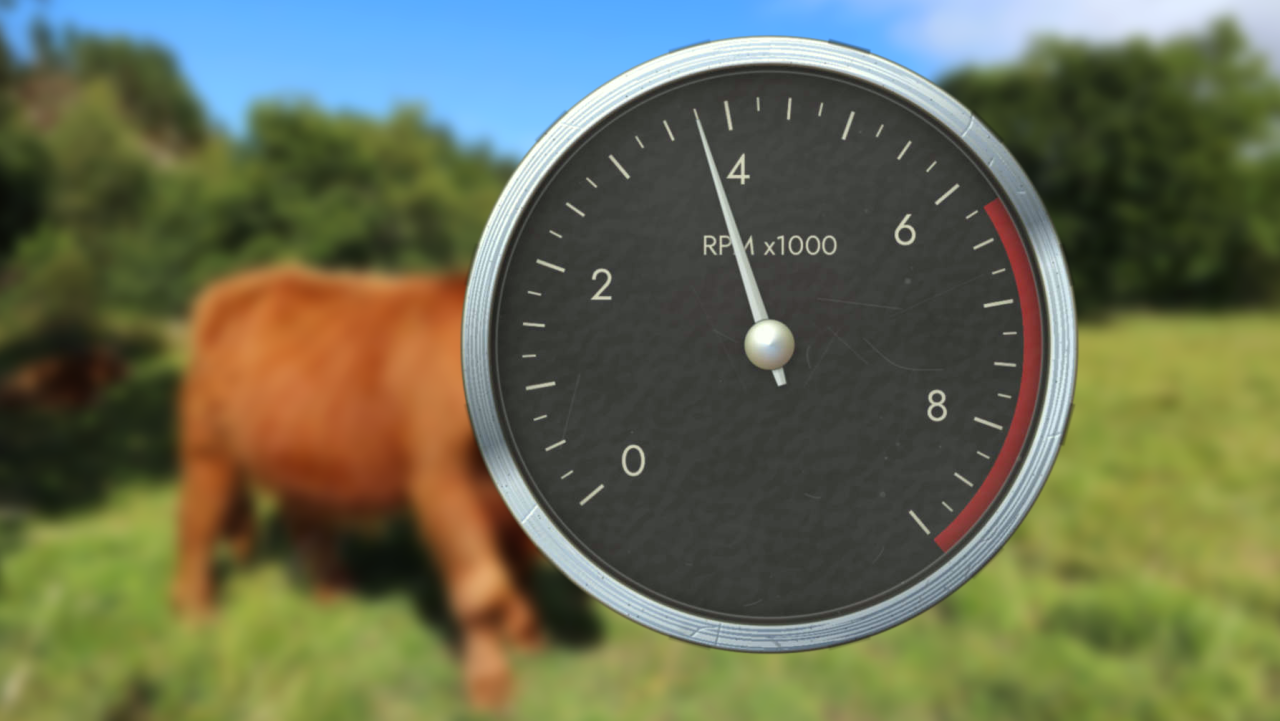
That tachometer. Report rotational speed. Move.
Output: 3750 rpm
